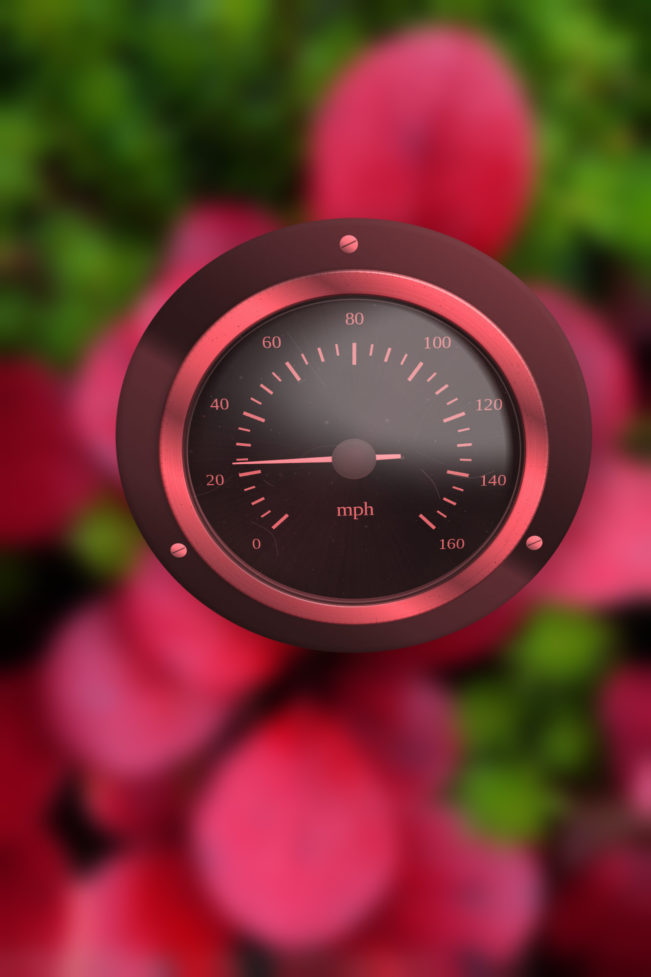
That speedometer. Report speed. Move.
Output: 25 mph
